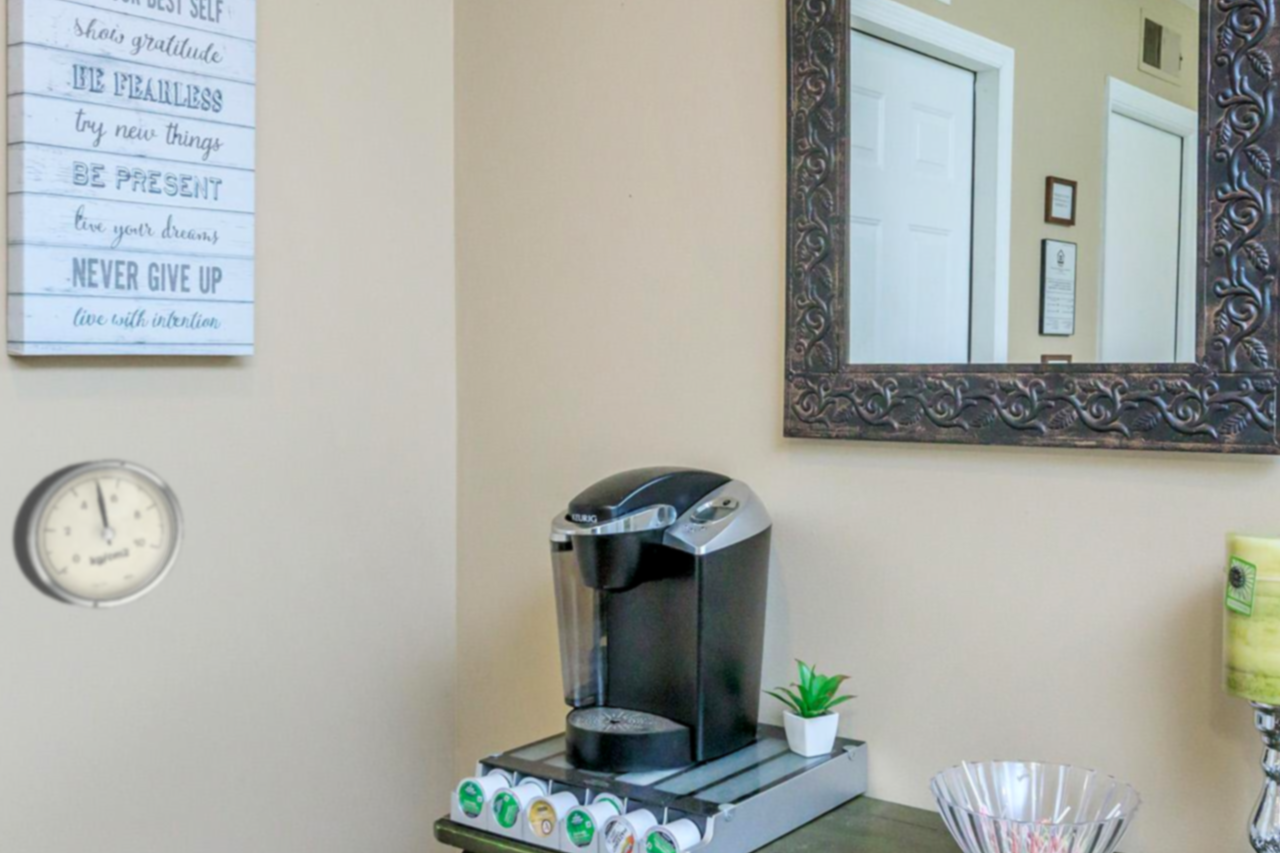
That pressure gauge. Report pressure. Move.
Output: 5 kg/cm²
